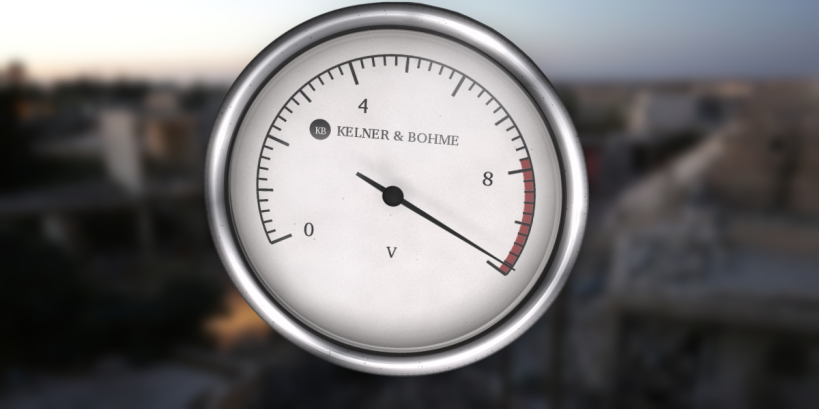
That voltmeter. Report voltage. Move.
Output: 9.8 V
